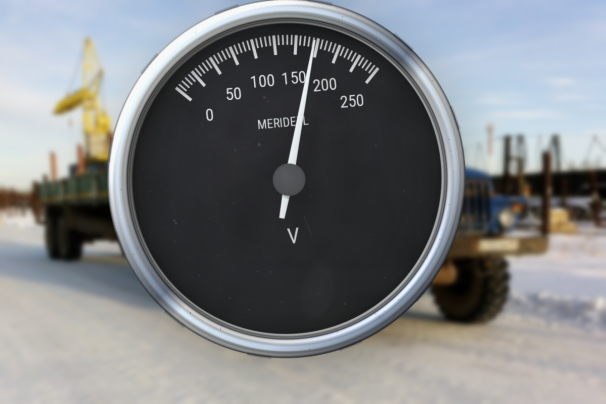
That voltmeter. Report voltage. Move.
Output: 170 V
